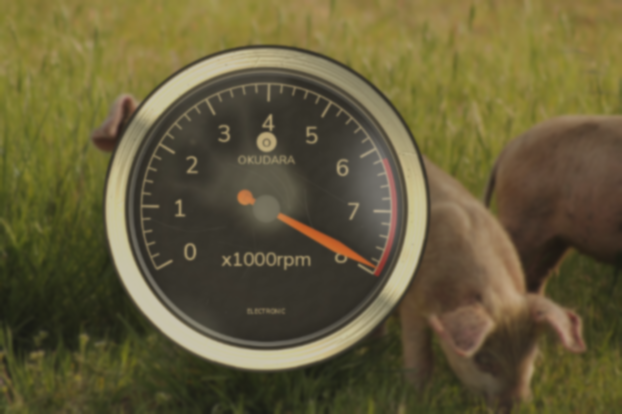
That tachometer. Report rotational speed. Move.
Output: 7900 rpm
